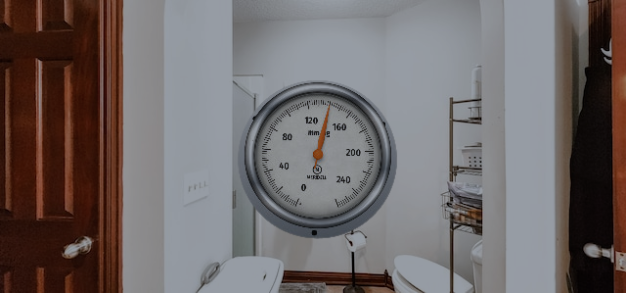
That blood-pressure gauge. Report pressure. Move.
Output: 140 mmHg
